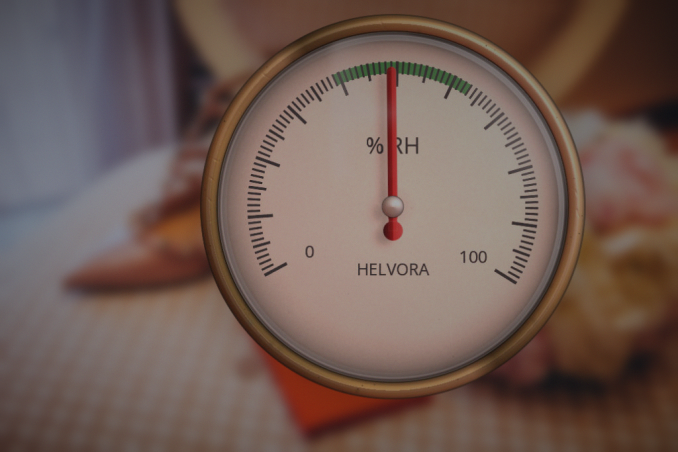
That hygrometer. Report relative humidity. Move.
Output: 49 %
